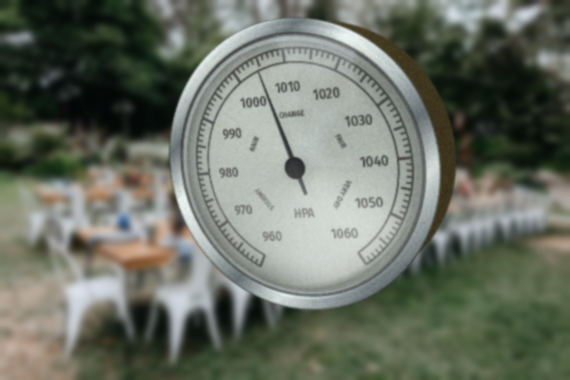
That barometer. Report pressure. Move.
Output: 1005 hPa
